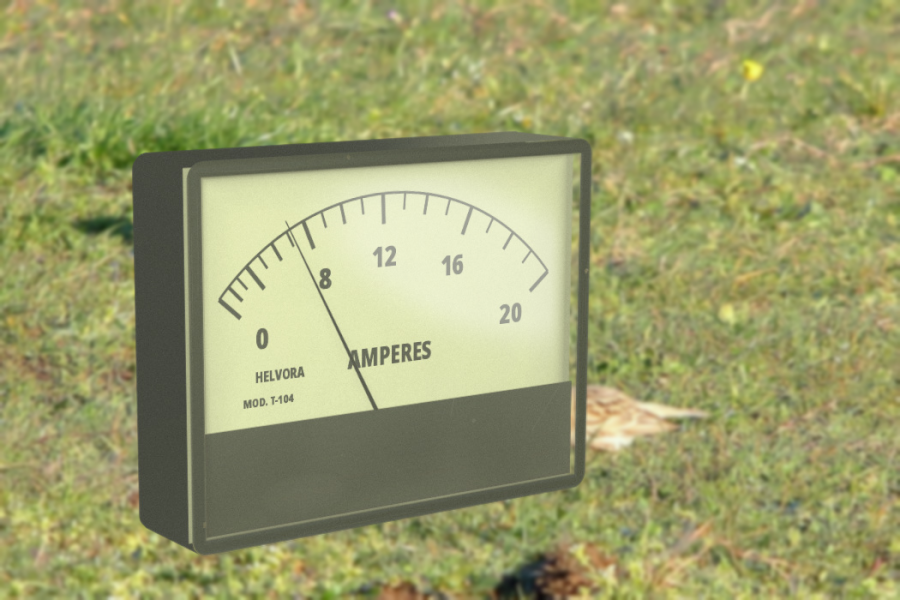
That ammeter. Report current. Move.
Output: 7 A
